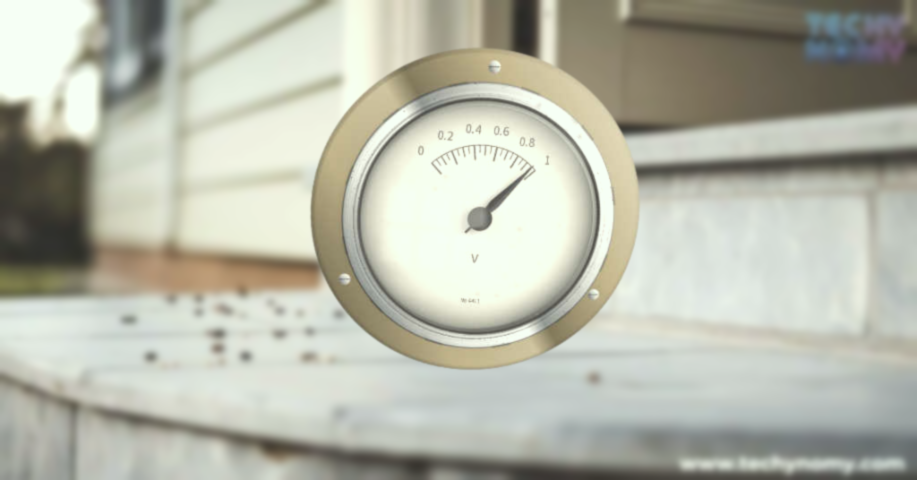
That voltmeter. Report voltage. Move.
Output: 0.95 V
